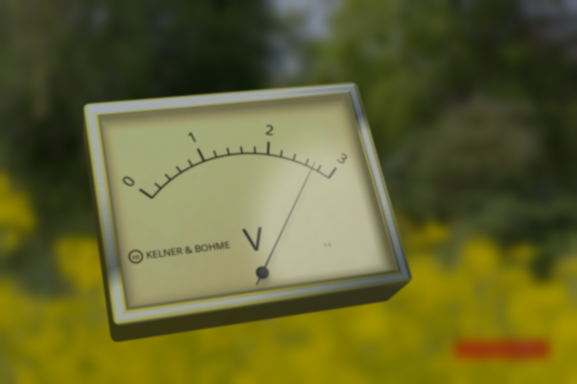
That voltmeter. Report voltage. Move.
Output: 2.7 V
